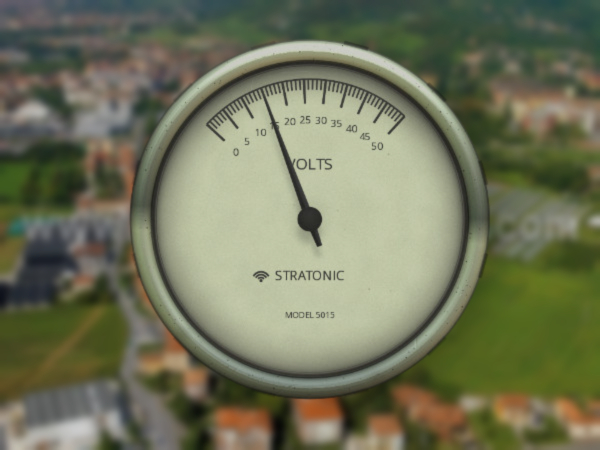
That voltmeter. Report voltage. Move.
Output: 15 V
